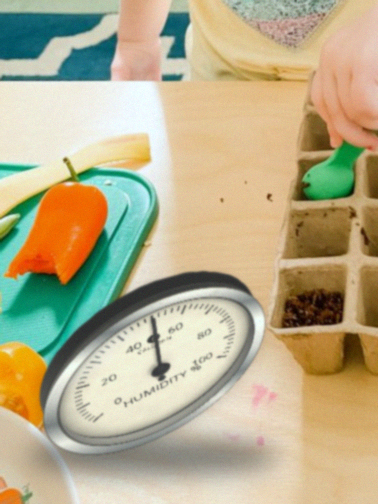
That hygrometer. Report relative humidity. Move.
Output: 50 %
